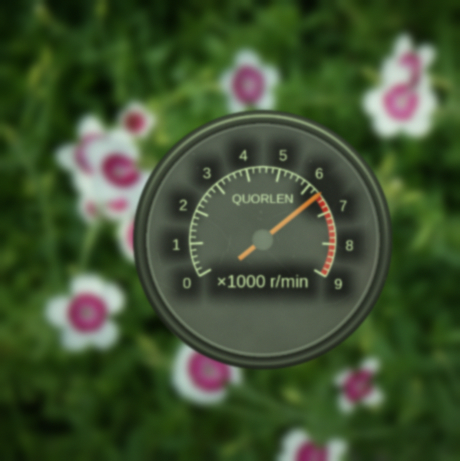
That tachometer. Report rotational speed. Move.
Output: 6400 rpm
